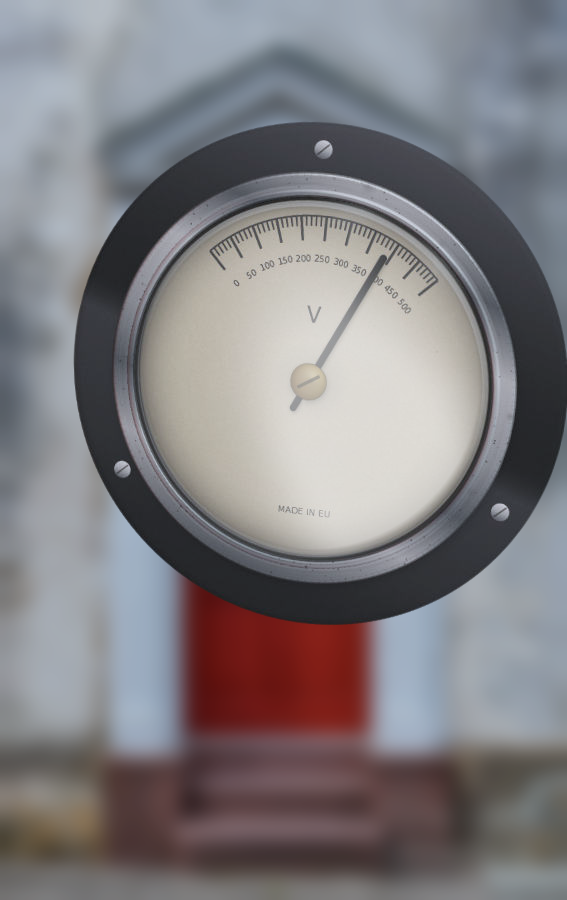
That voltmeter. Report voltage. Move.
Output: 390 V
